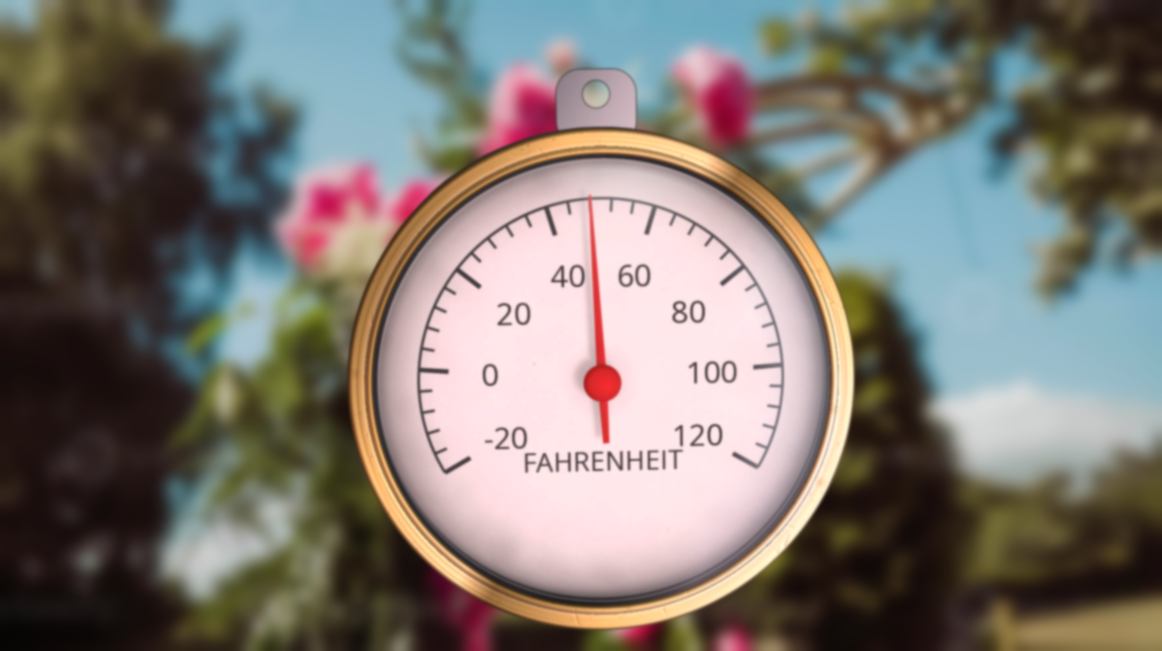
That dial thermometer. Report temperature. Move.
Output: 48 °F
